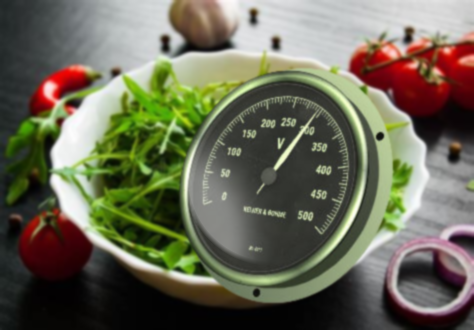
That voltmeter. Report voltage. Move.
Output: 300 V
